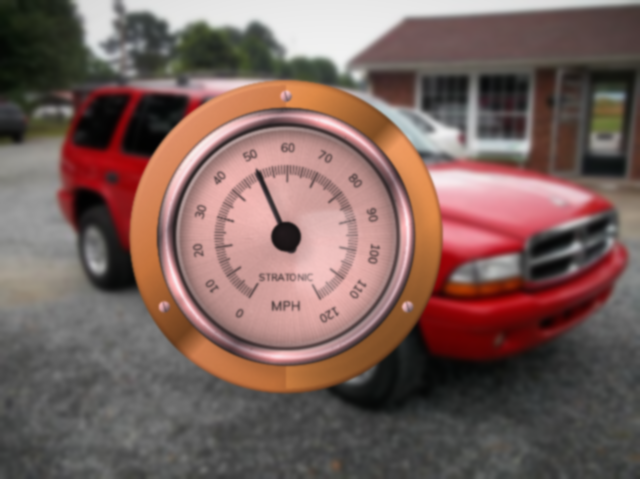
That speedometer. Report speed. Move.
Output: 50 mph
